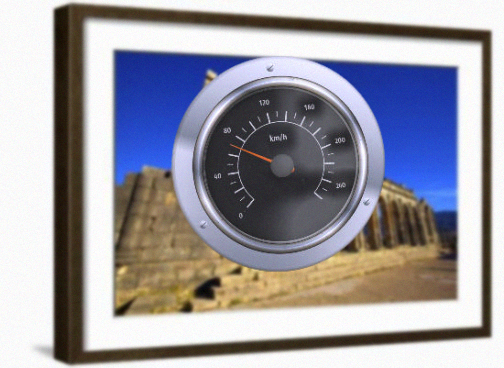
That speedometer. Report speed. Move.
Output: 70 km/h
